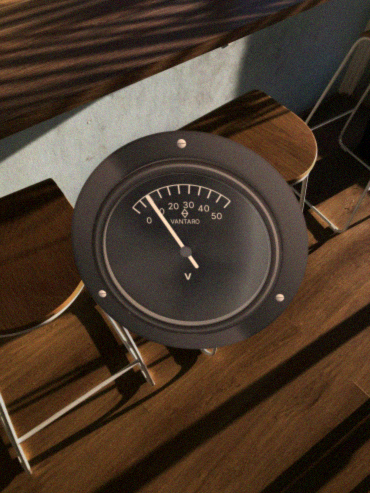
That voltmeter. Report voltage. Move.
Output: 10 V
